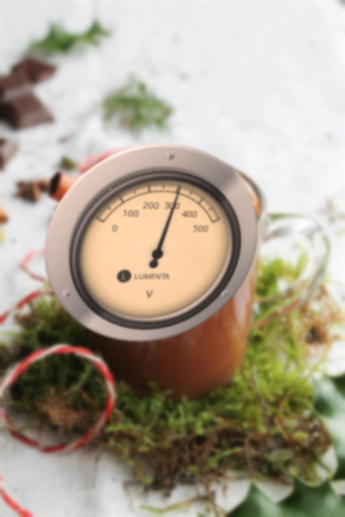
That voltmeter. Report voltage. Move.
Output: 300 V
